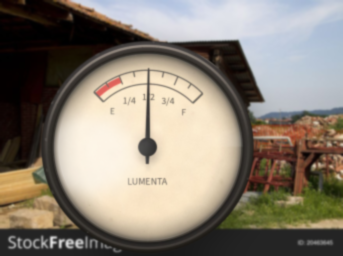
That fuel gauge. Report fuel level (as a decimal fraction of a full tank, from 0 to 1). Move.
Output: 0.5
